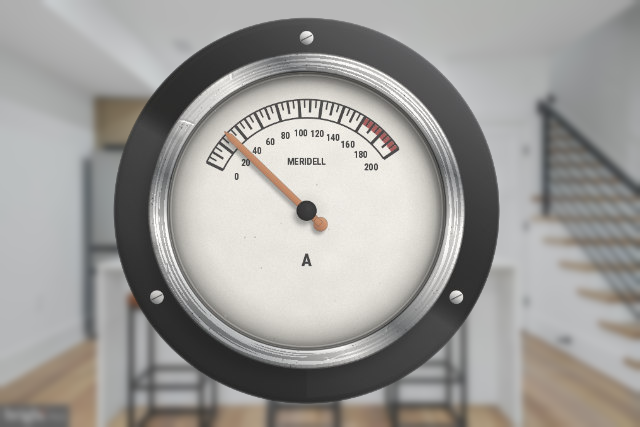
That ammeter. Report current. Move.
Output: 30 A
